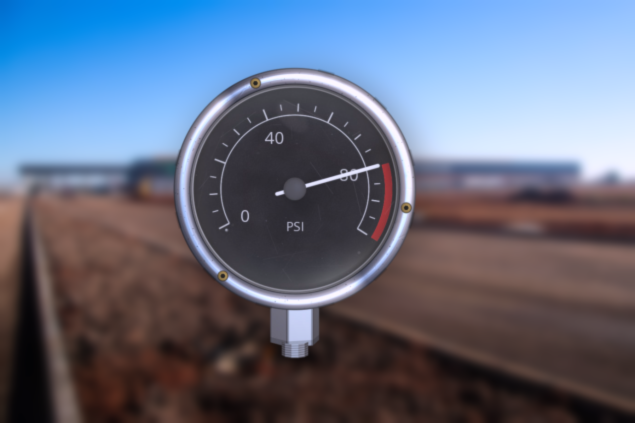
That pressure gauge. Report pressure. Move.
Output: 80 psi
